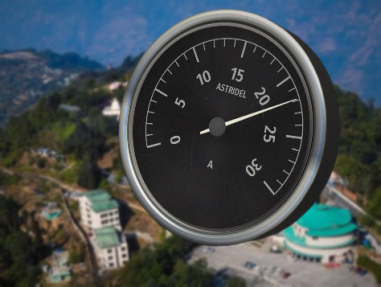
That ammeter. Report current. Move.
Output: 22 A
